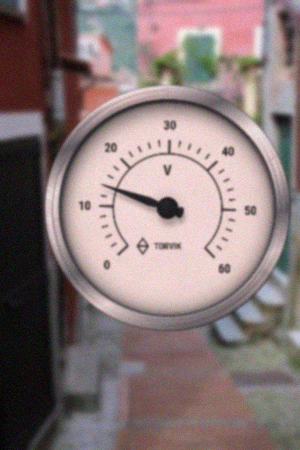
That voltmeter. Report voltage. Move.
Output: 14 V
